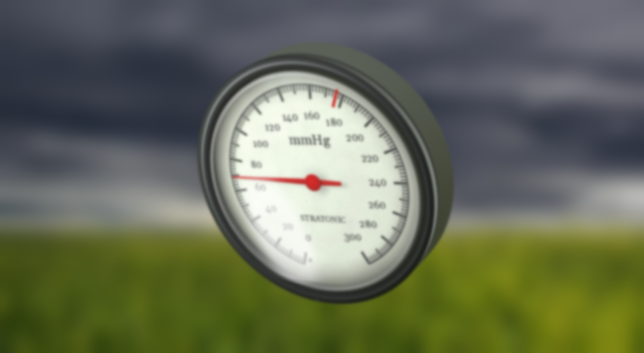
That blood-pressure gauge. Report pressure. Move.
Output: 70 mmHg
